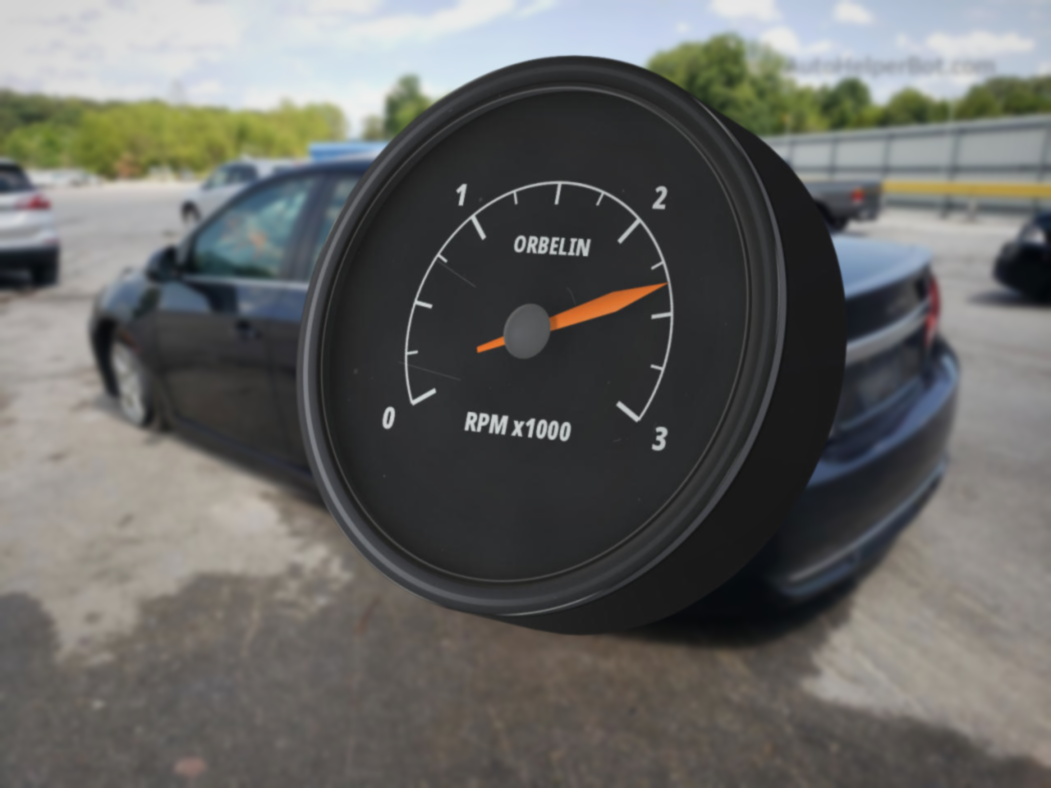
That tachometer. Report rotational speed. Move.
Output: 2375 rpm
